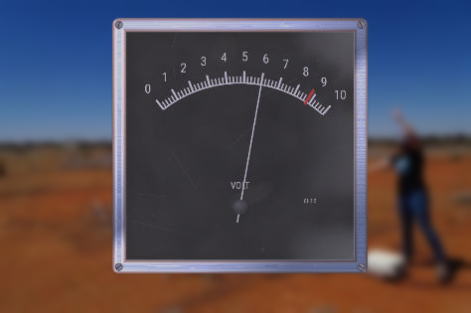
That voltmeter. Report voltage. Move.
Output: 6 V
